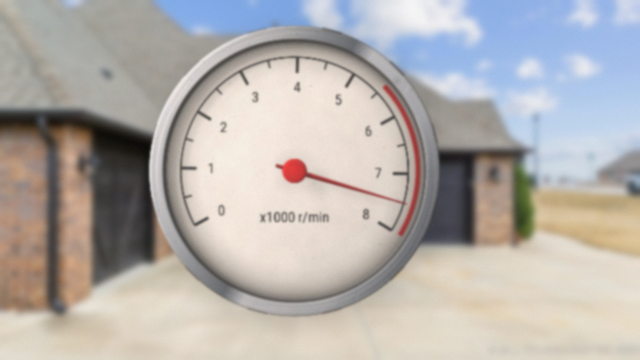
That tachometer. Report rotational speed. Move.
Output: 7500 rpm
